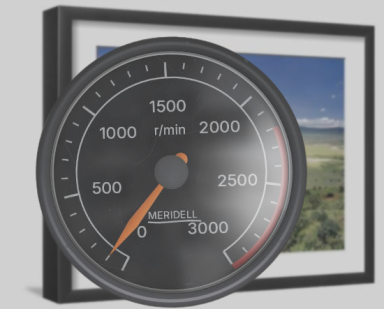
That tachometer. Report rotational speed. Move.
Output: 100 rpm
